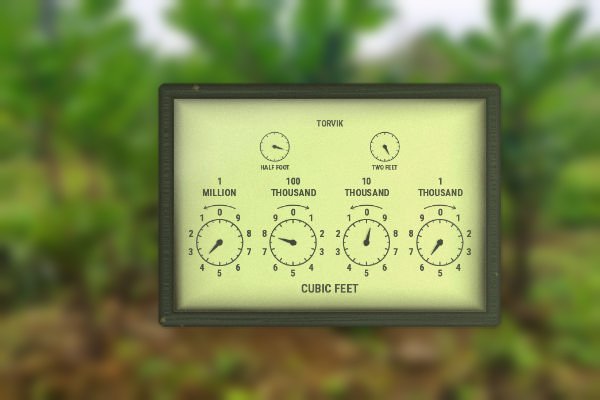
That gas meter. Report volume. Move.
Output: 379600 ft³
